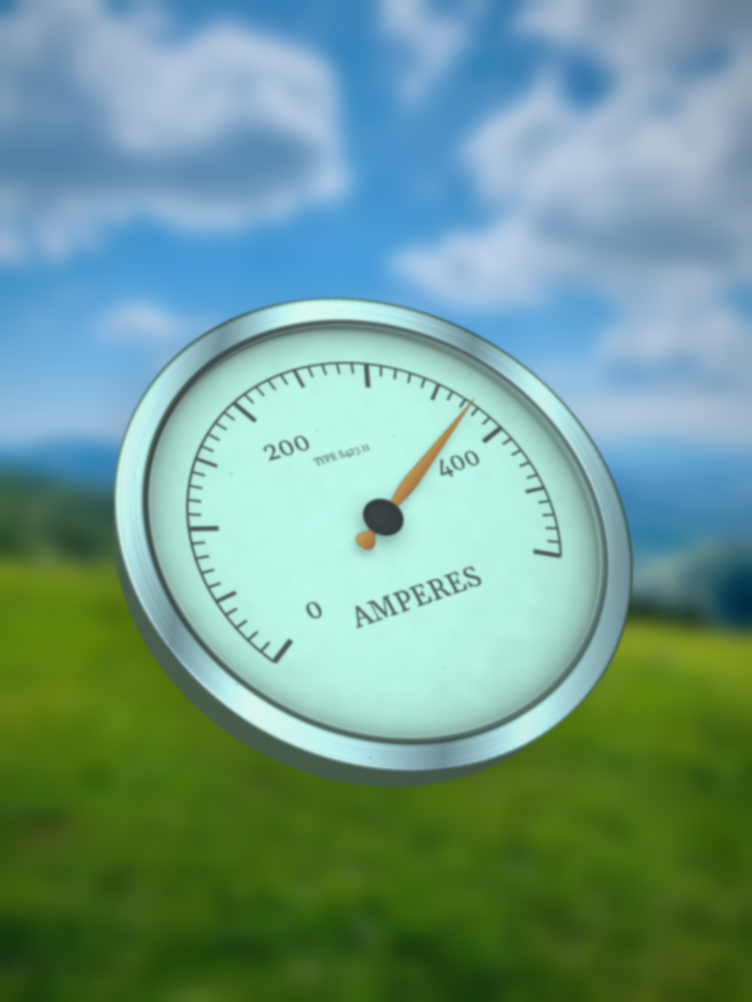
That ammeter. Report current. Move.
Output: 375 A
